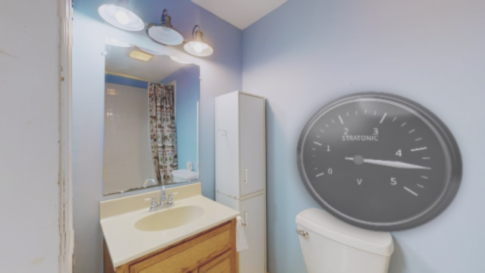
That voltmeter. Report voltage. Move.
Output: 4.4 V
